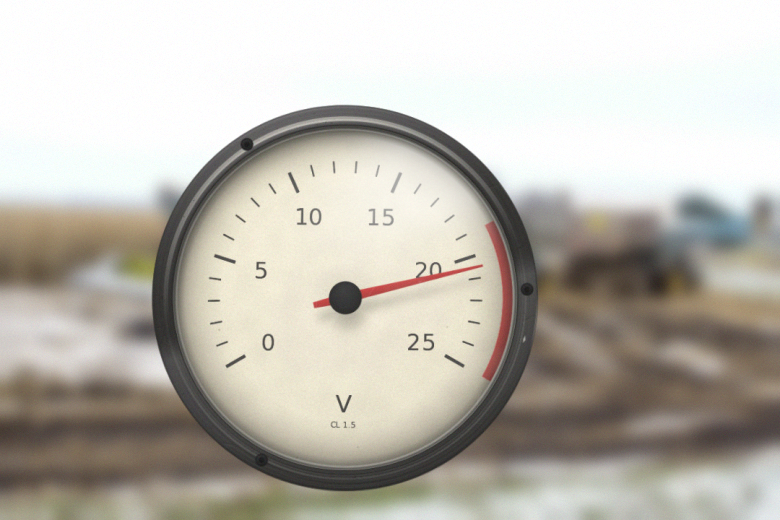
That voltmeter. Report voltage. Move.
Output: 20.5 V
